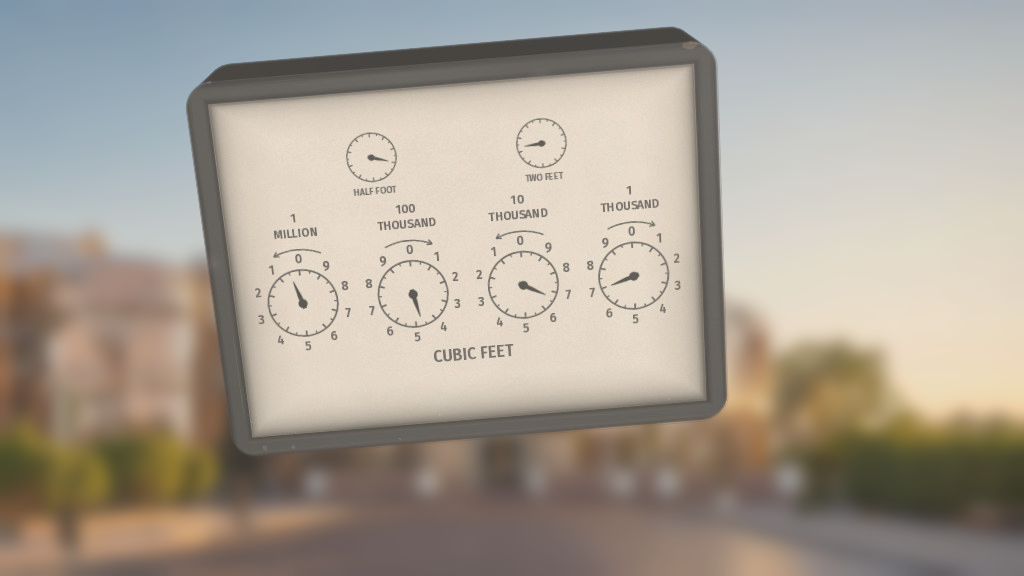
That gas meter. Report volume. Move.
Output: 46700 ft³
